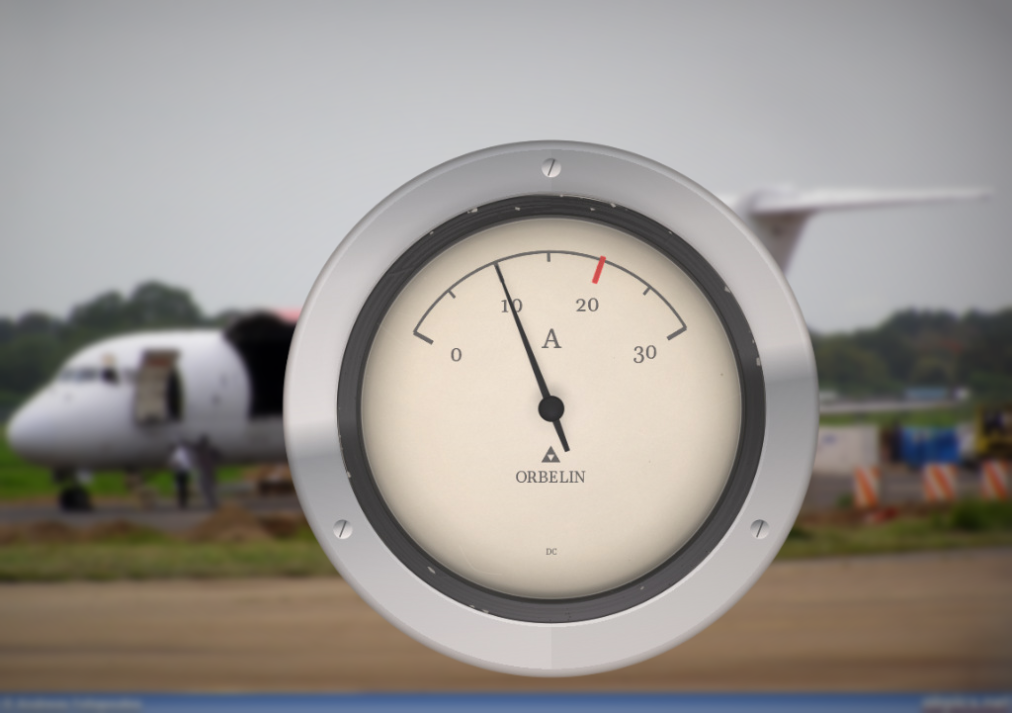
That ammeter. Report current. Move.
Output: 10 A
